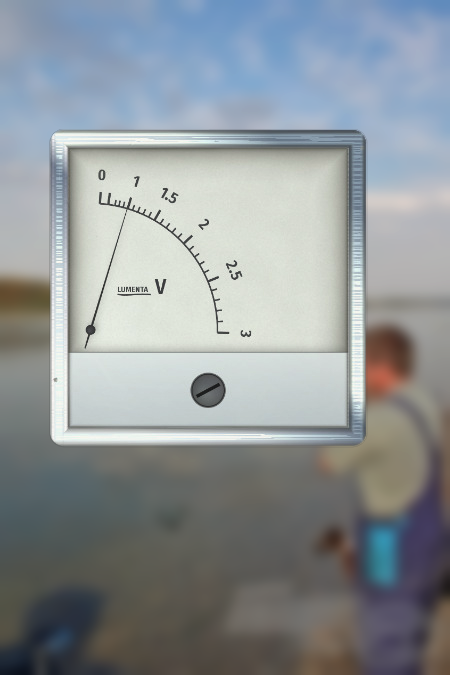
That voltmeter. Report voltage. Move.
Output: 1 V
